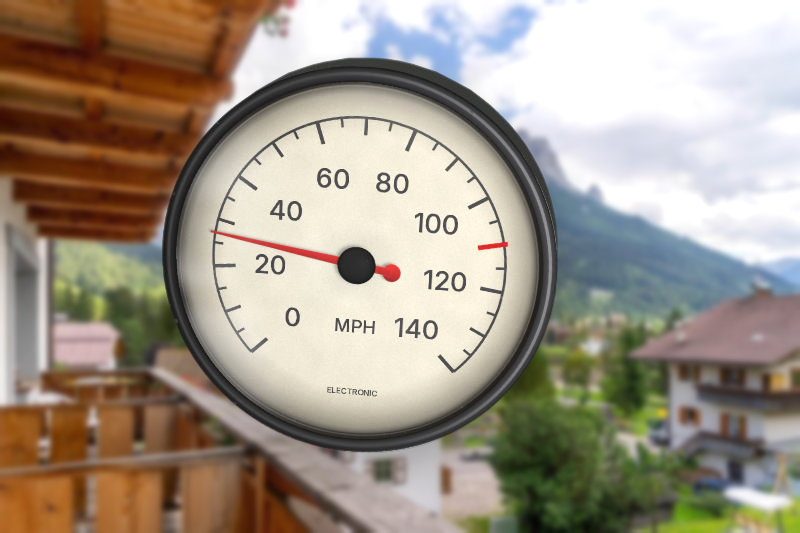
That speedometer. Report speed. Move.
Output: 27.5 mph
